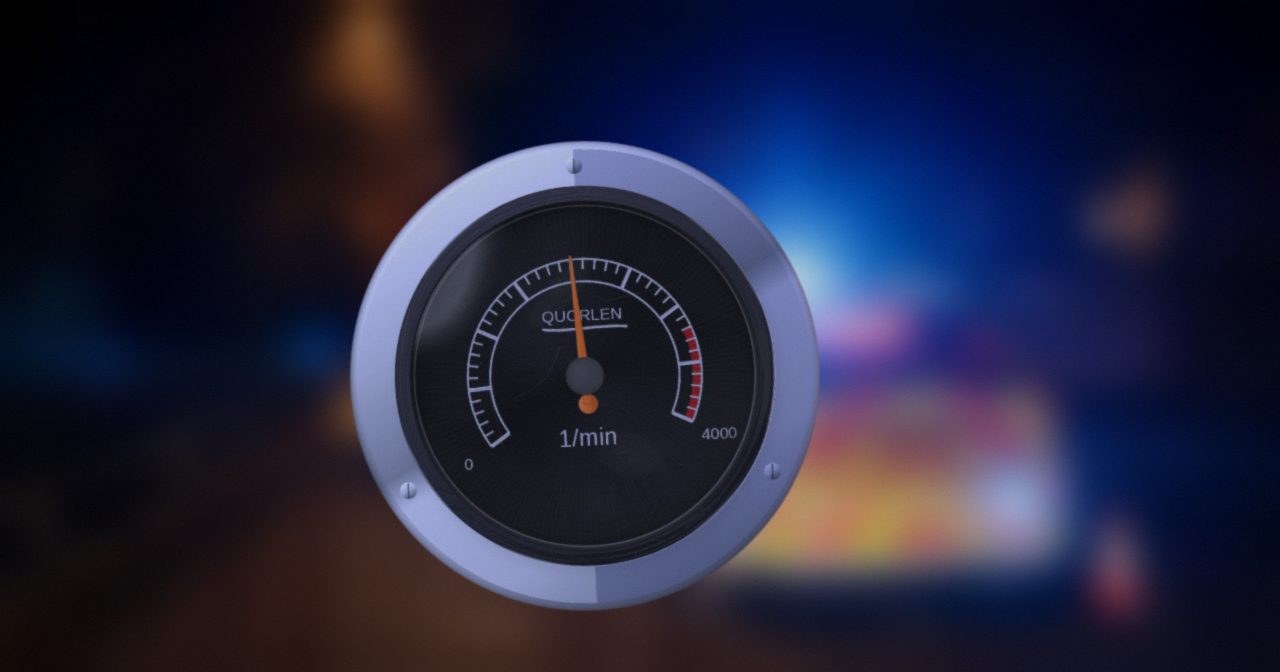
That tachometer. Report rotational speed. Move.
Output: 2000 rpm
